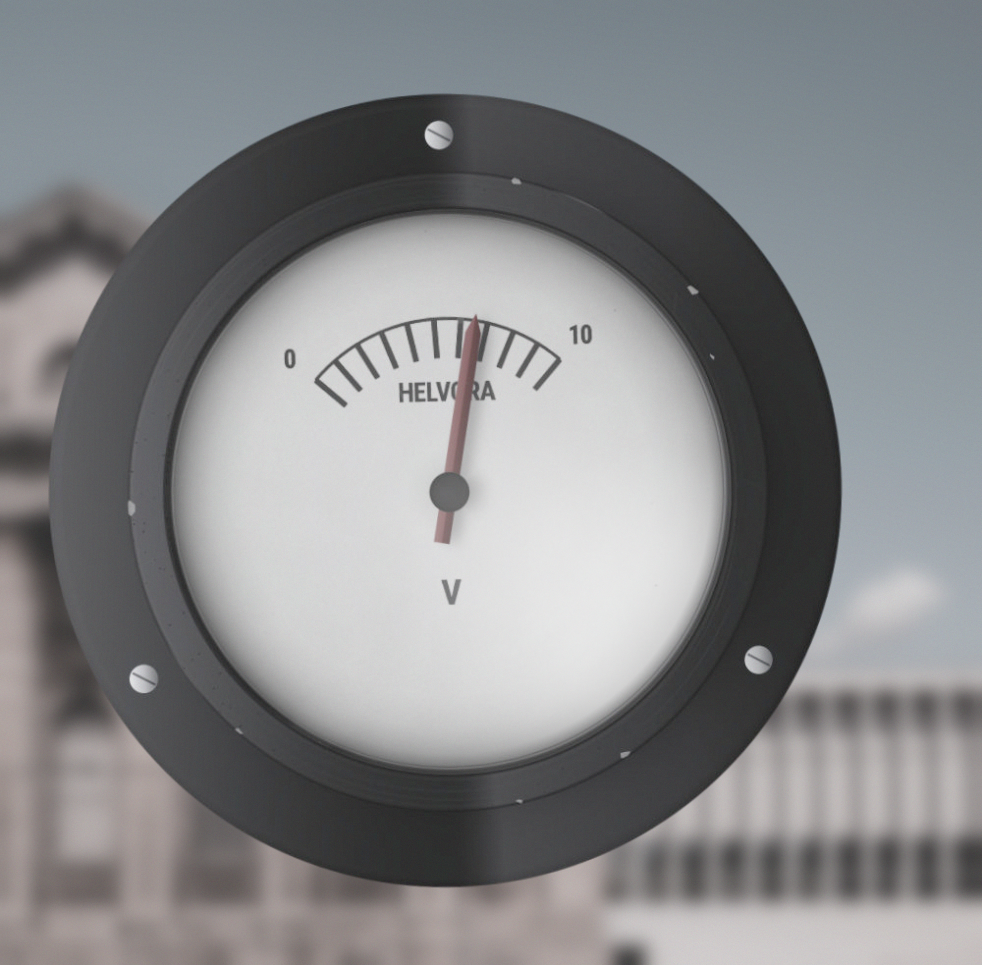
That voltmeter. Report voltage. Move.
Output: 6.5 V
